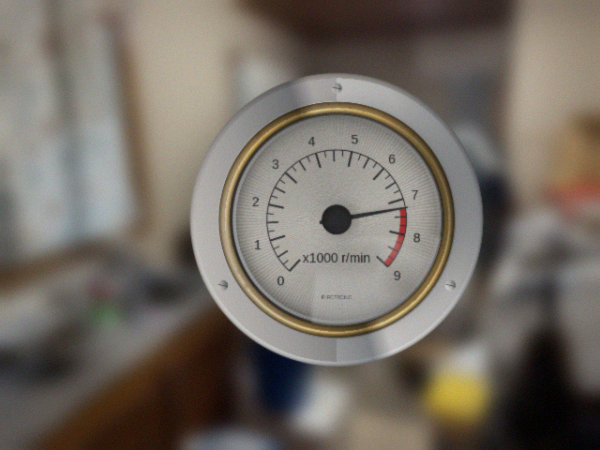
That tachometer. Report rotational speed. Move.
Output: 7250 rpm
